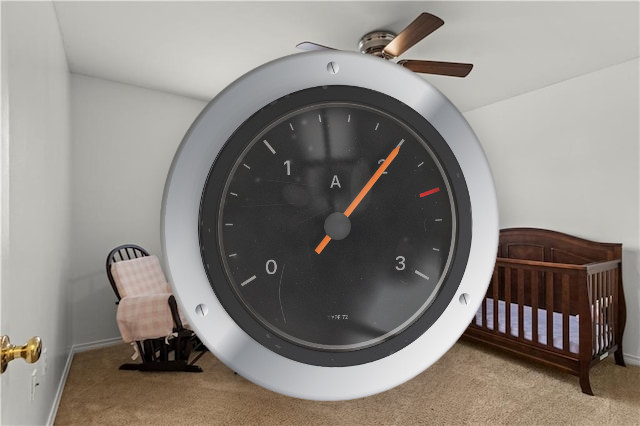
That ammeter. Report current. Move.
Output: 2 A
